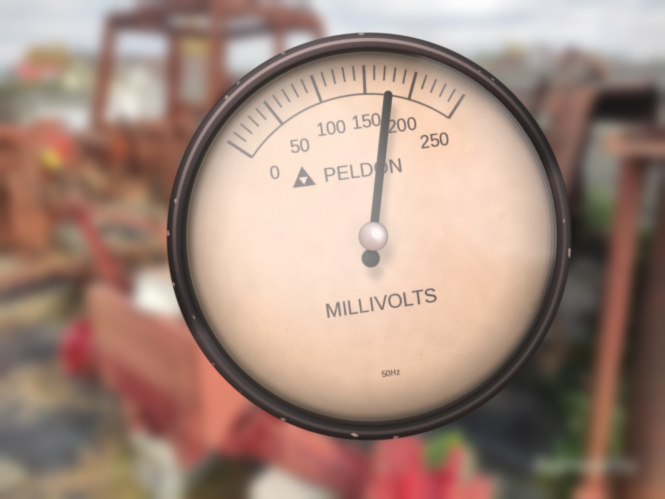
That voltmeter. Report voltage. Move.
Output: 175 mV
